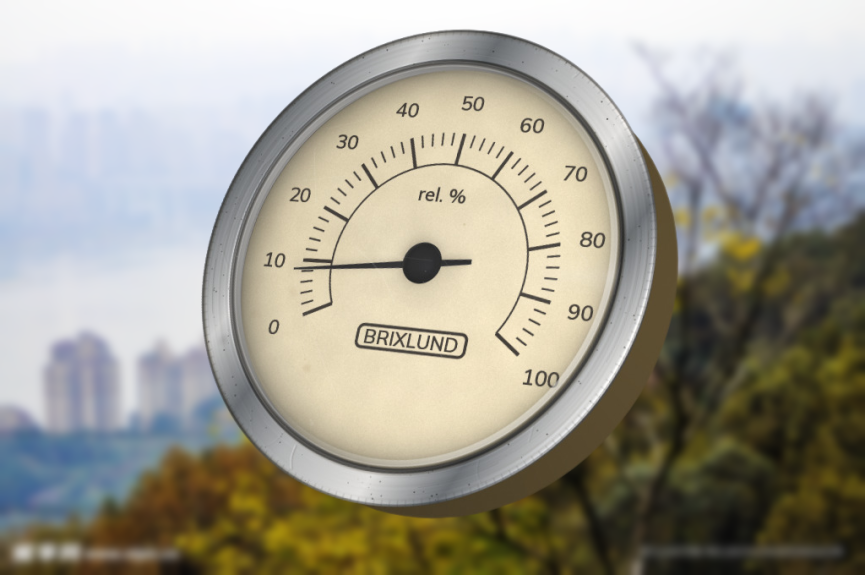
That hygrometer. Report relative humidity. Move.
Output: 8 %
